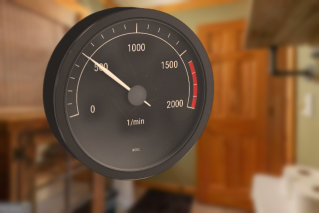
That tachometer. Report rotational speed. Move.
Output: 500 rpm
